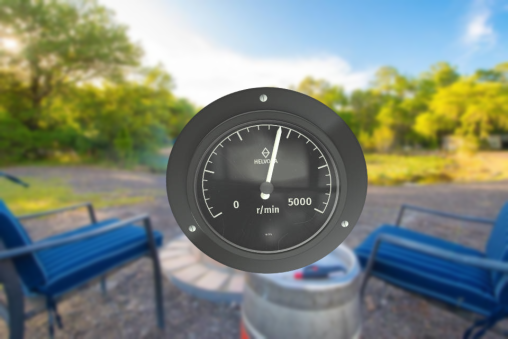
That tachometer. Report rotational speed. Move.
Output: 2800 rpm
